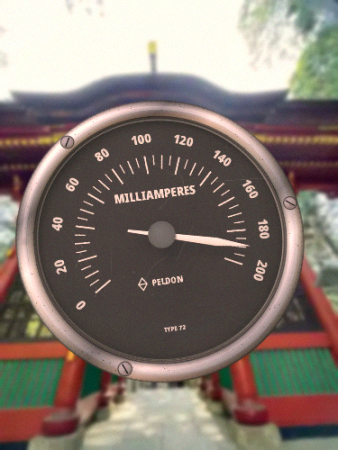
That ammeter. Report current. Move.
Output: 190 mA
